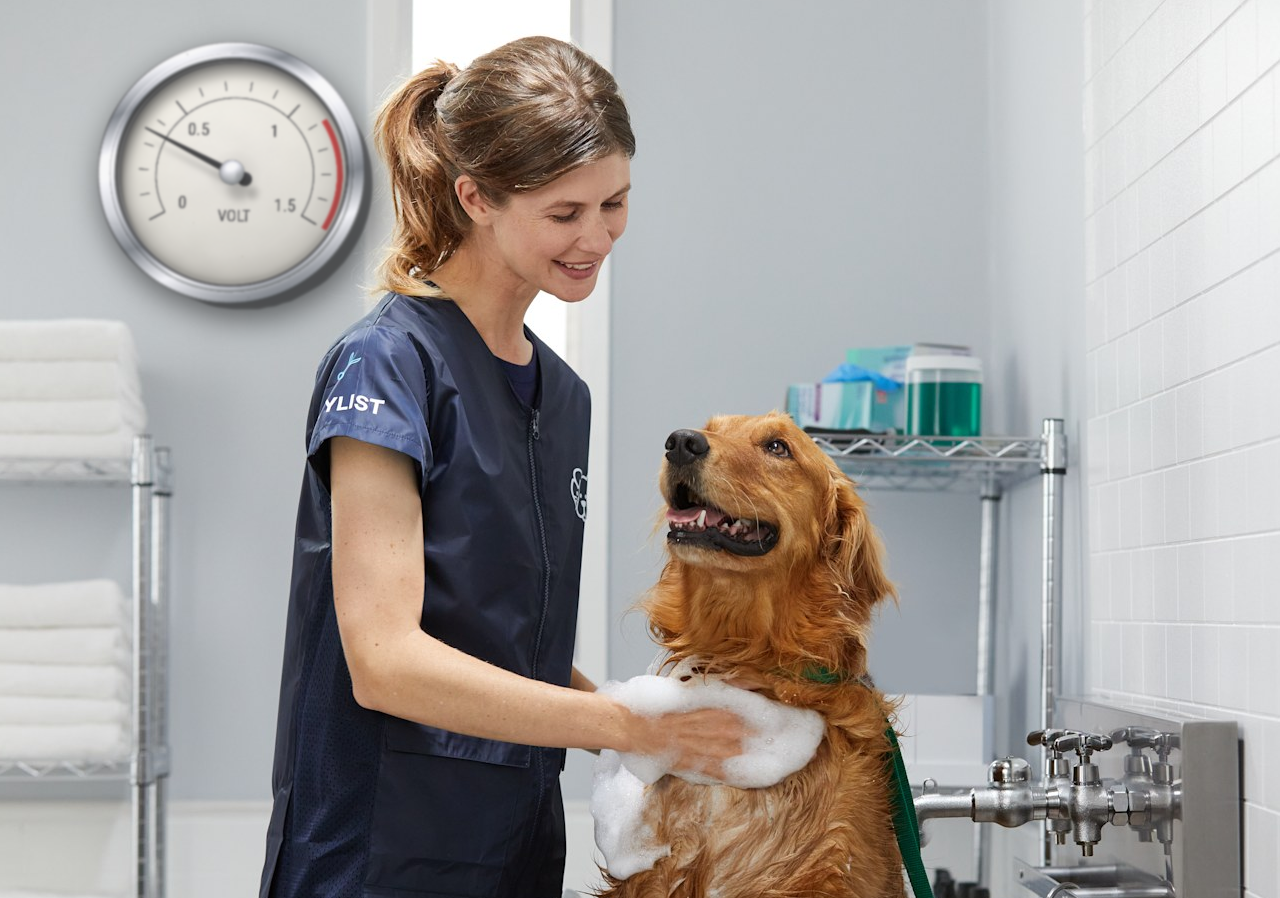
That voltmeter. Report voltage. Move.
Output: 0.35 V
